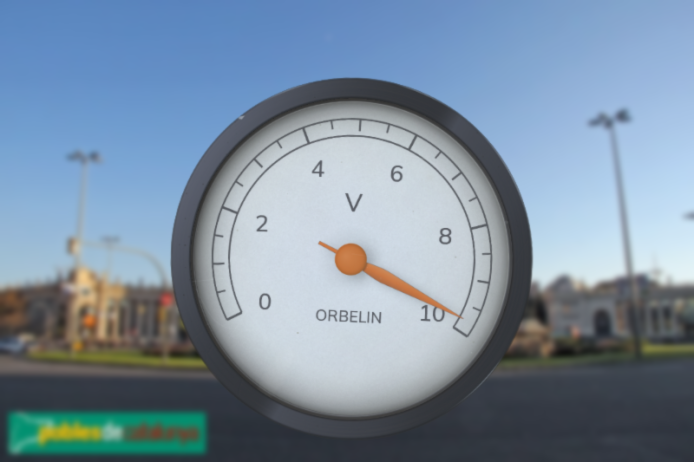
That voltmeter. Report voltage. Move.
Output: 9.75 V
